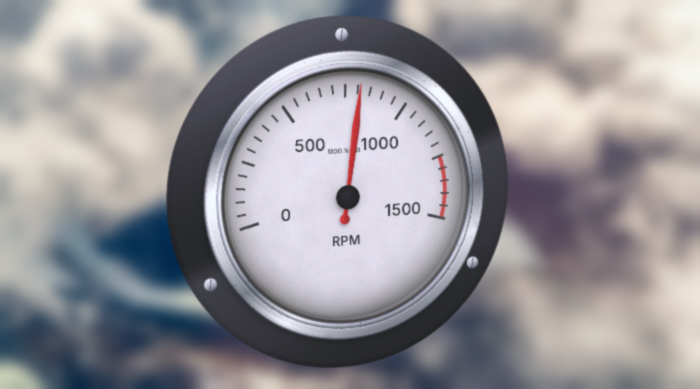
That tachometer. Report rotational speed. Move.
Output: 800 rpm
